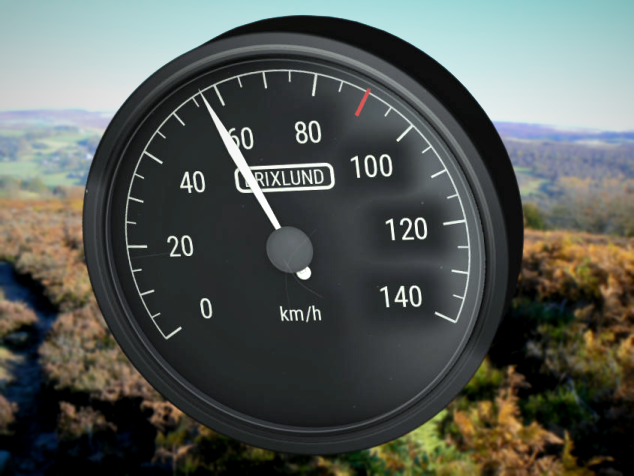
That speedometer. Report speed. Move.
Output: 57.5 km/h
